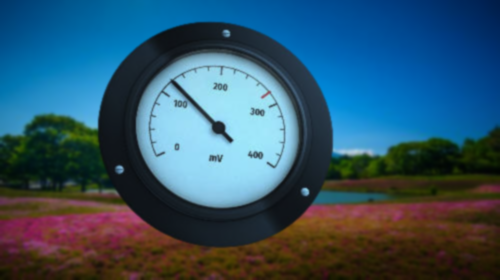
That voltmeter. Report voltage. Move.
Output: 120 mV
